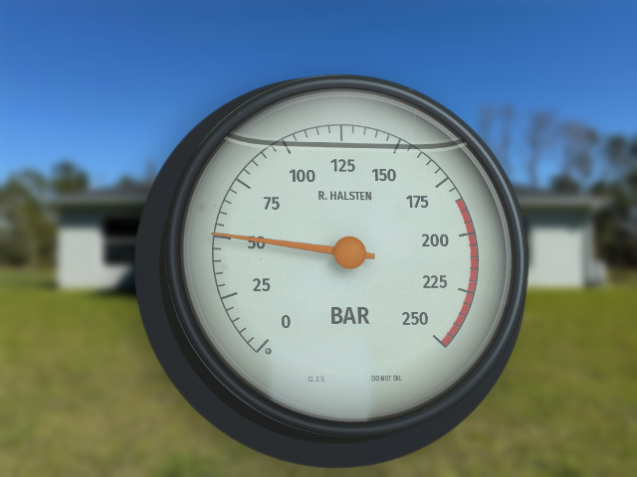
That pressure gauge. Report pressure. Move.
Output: 50 bar
